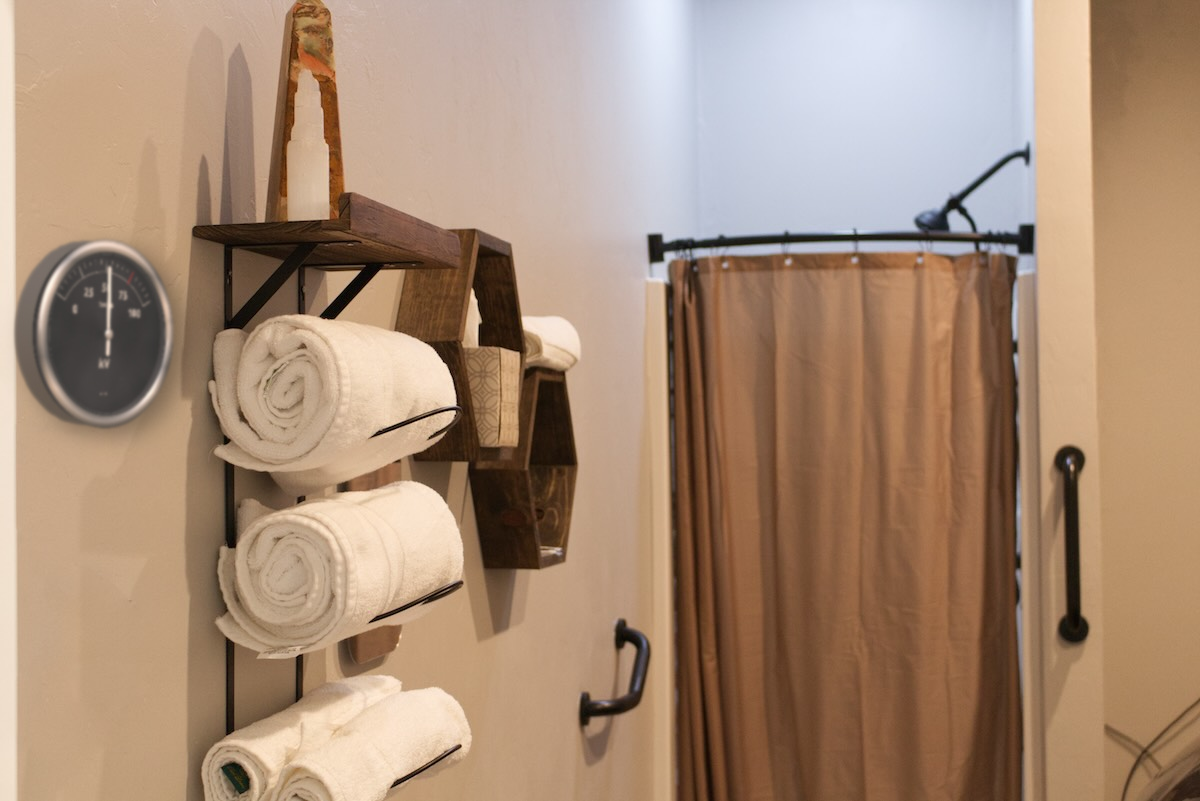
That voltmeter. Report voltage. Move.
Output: 50 kV
